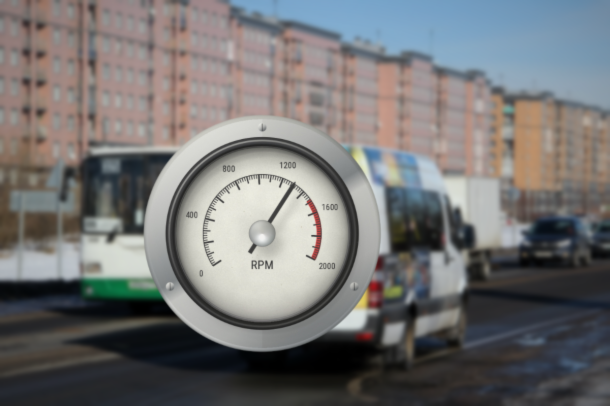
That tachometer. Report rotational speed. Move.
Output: 1300 rpm
